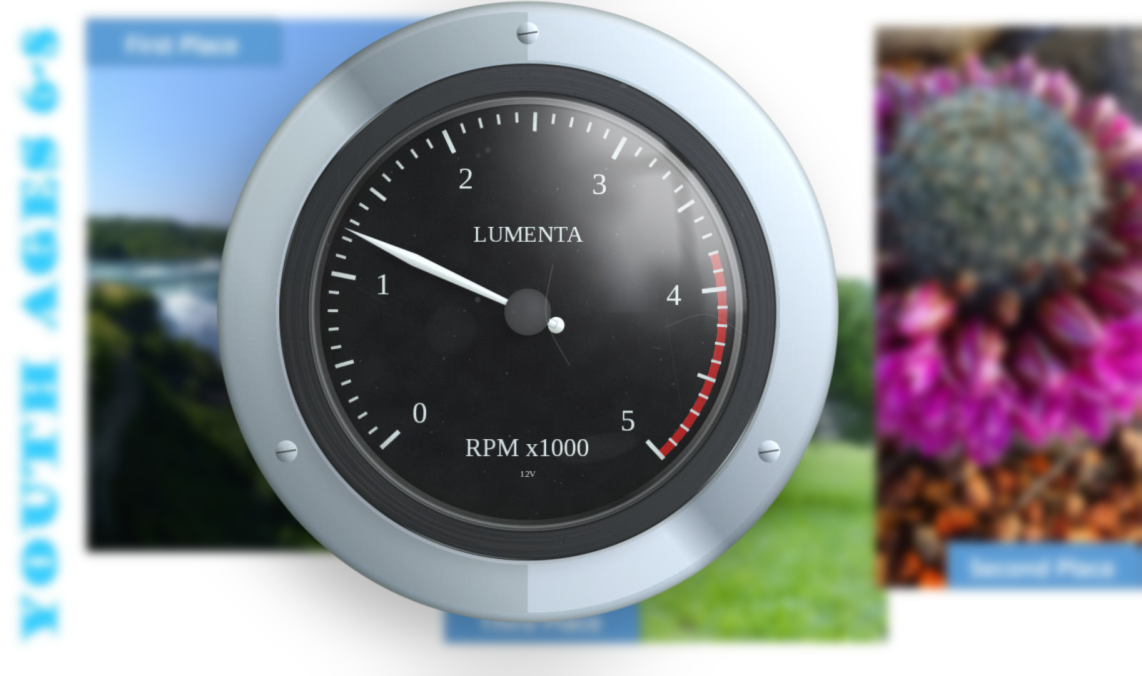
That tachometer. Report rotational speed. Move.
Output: 1250 rpm
